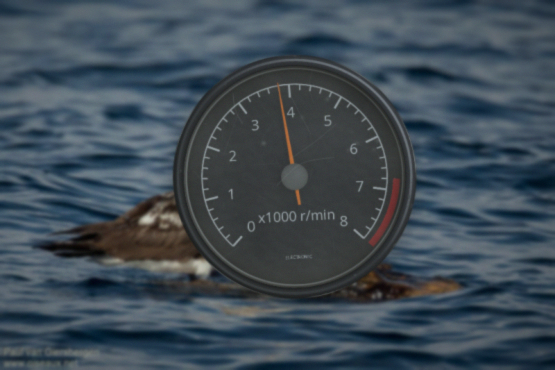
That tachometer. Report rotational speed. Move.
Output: 3800 rpm
